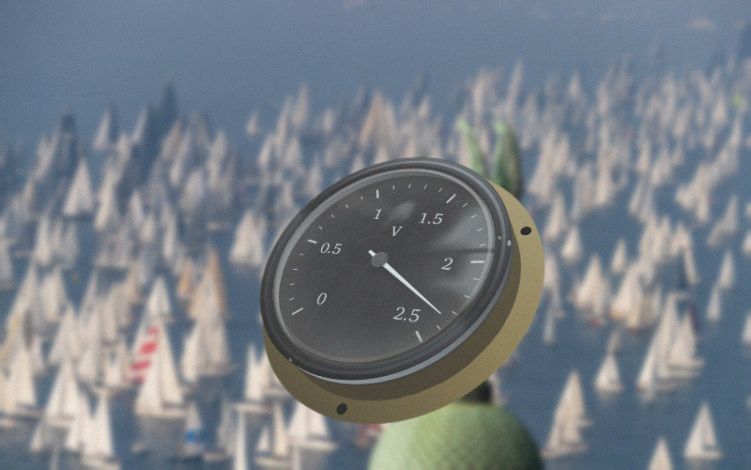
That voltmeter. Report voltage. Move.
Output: 2.35 V
